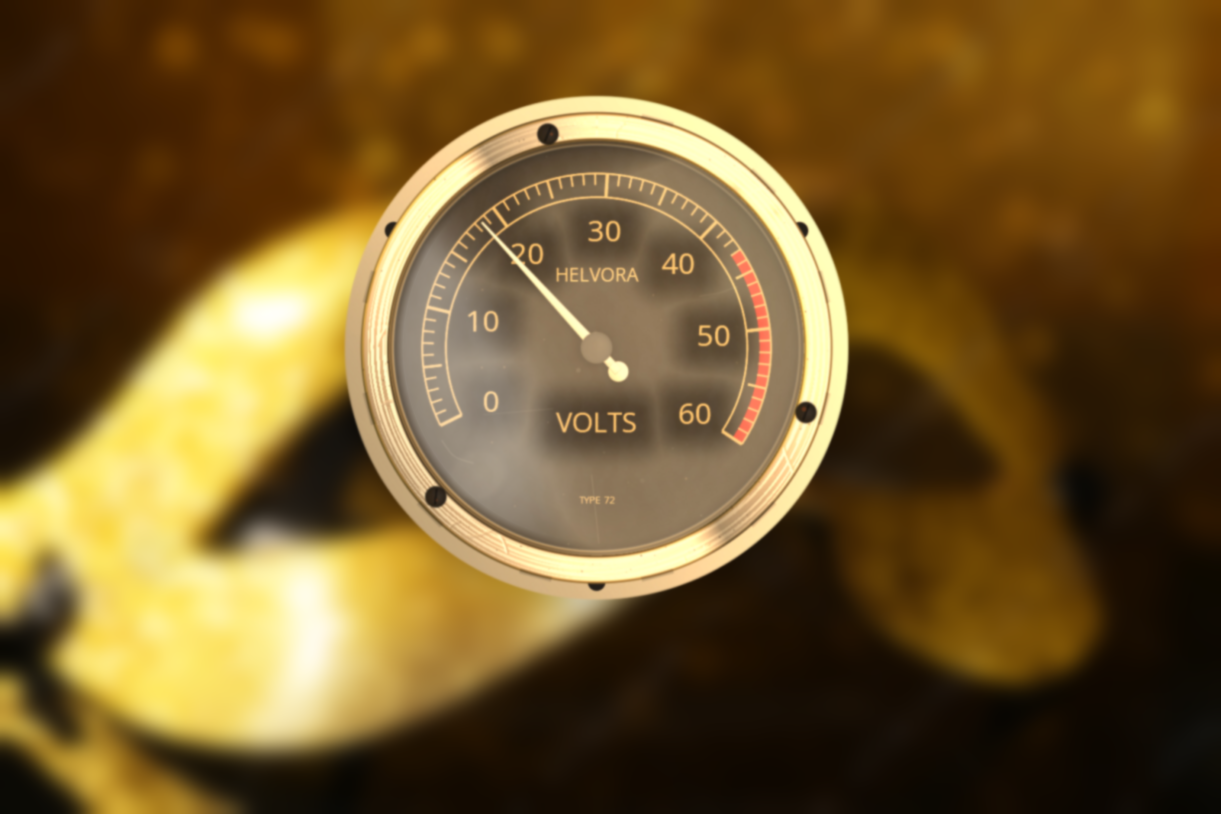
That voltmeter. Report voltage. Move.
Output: 18.5 V
